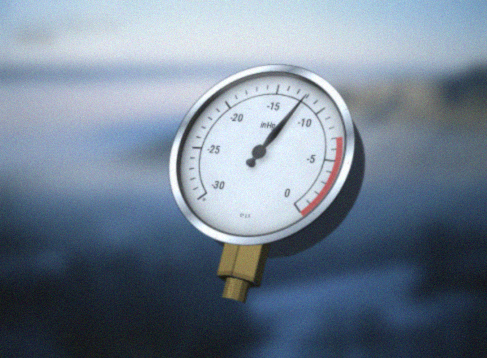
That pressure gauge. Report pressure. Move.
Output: -12 inHg
